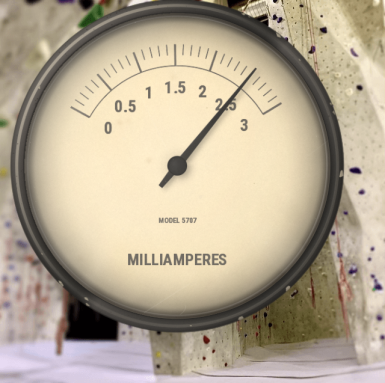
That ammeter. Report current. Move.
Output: 2.5 mA
